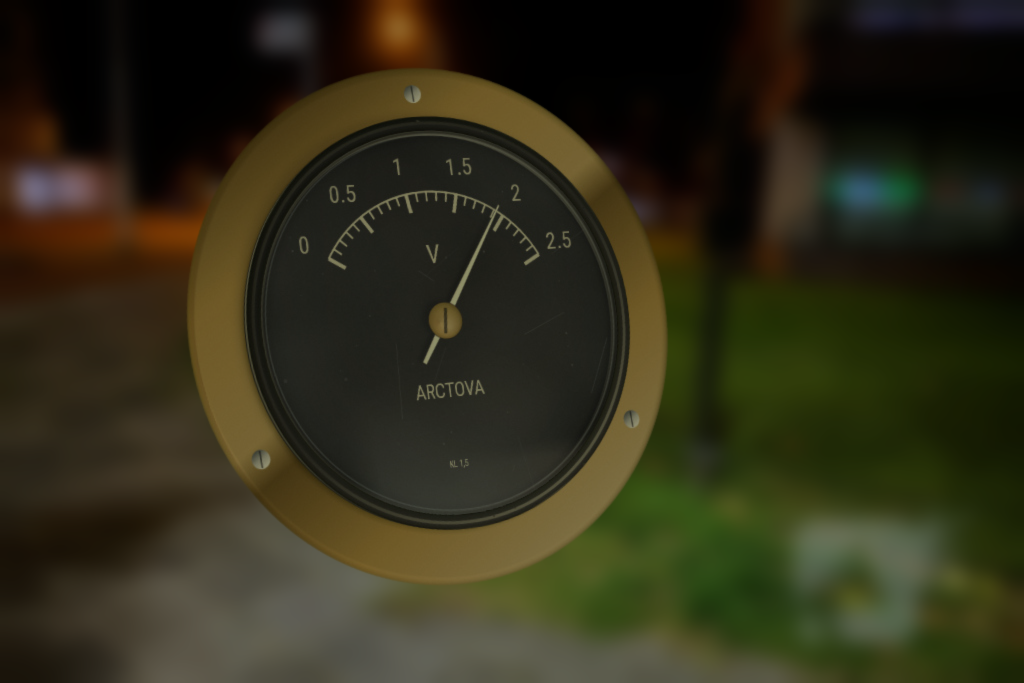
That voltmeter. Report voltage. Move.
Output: 1.9 V
